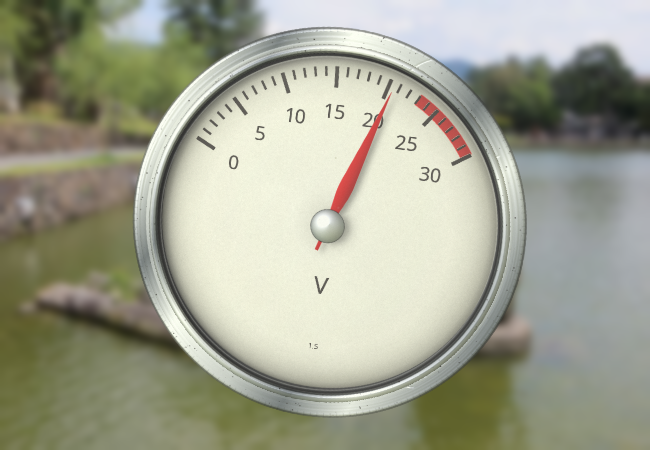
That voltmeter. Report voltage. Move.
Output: 20.5 V
